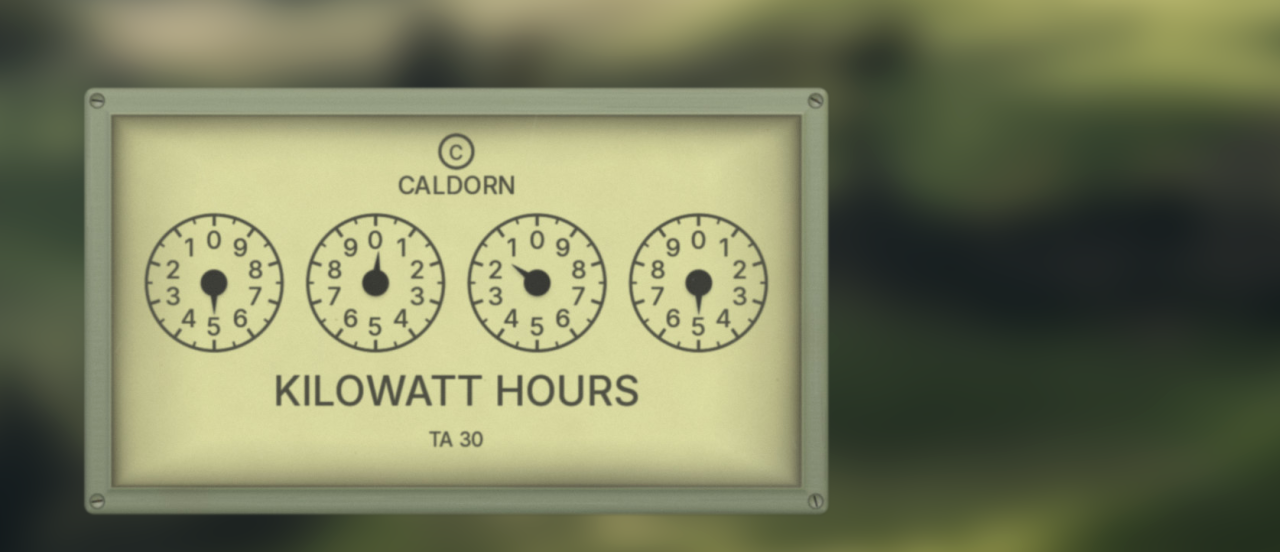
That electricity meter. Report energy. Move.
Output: 5015 kWh
